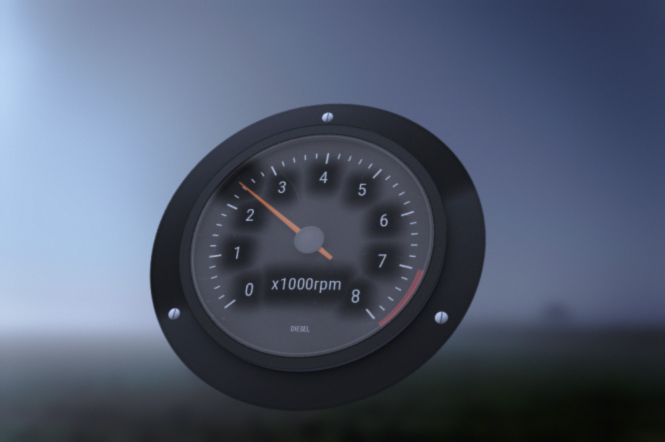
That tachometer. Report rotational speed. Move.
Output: 2400 rpm
